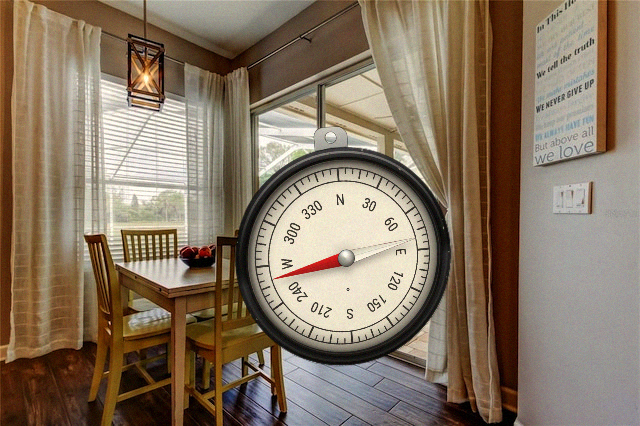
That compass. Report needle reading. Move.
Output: 260 °
